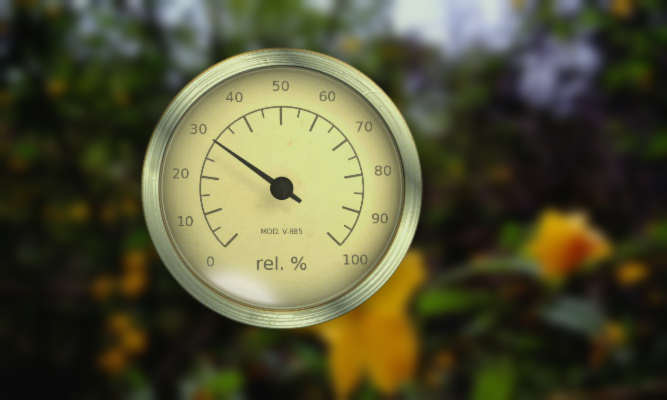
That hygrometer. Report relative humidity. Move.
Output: 30 %
